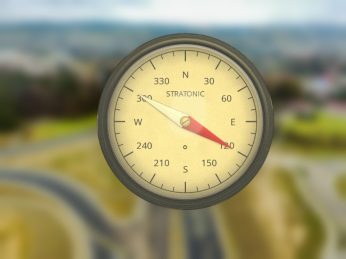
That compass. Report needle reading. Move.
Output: 120 °
